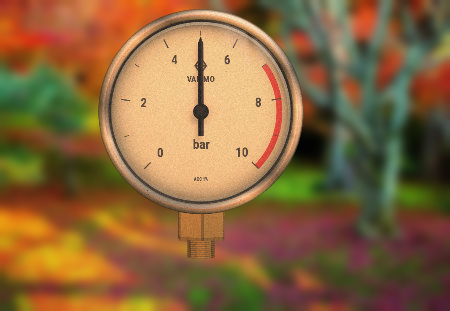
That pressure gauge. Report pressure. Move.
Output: 5 bar
